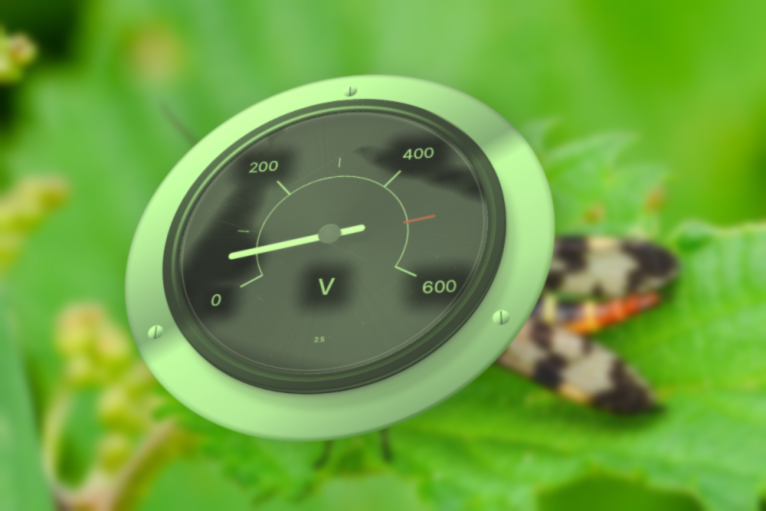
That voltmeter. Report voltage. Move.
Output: 50 V
